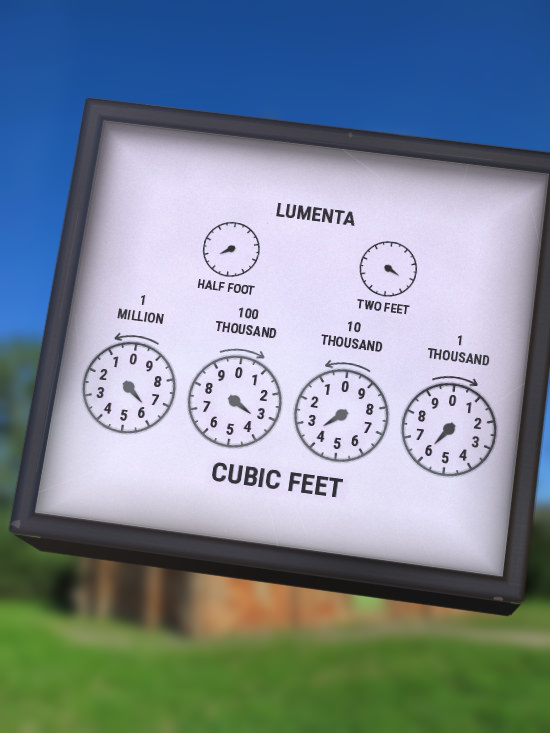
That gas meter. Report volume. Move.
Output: 633600 ft³
